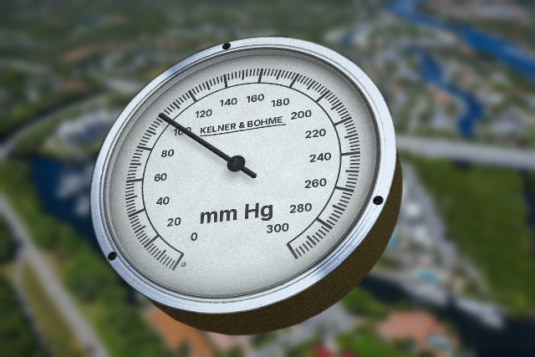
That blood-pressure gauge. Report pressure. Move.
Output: 100 mmHg
